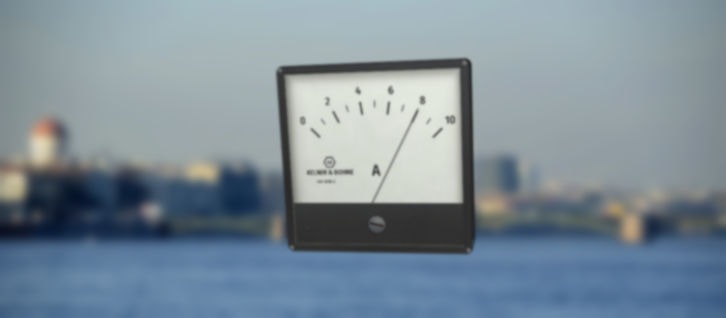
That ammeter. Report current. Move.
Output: 8 A
